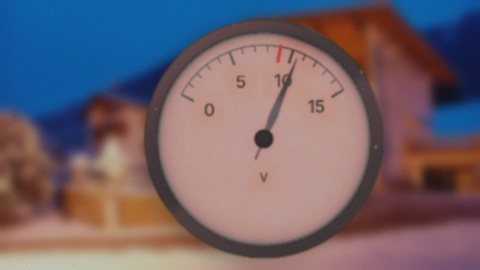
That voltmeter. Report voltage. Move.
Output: 10.5 V
